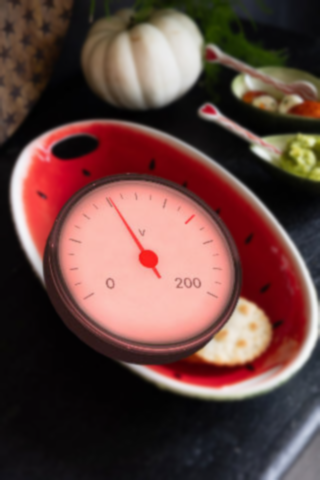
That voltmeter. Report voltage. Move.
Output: 80 V
